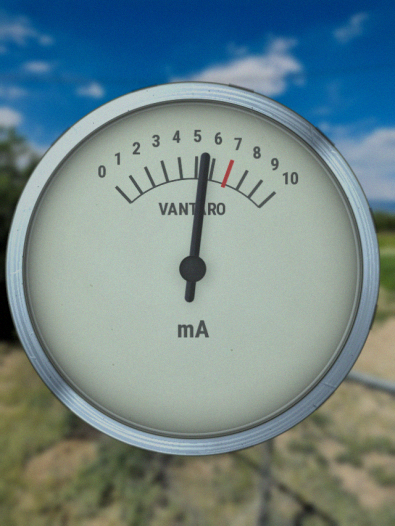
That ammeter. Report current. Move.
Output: 5.5 mA
